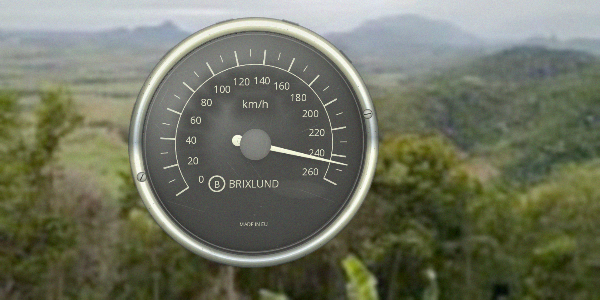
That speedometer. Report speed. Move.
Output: 245 km/h
